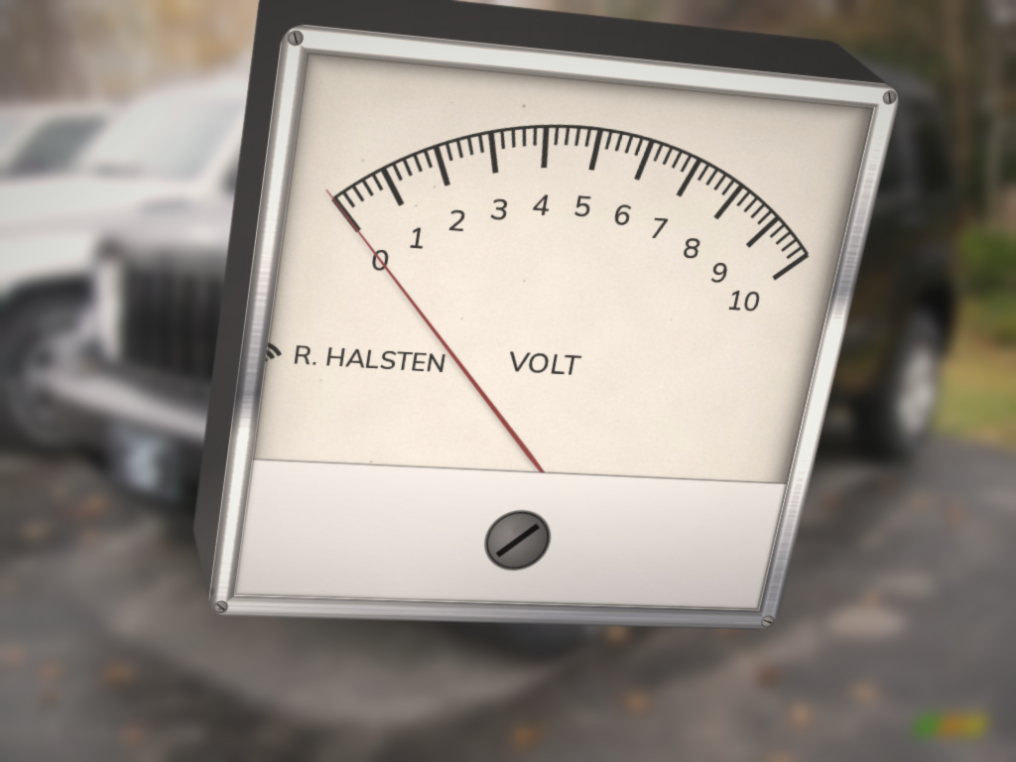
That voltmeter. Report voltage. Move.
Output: 0 V
